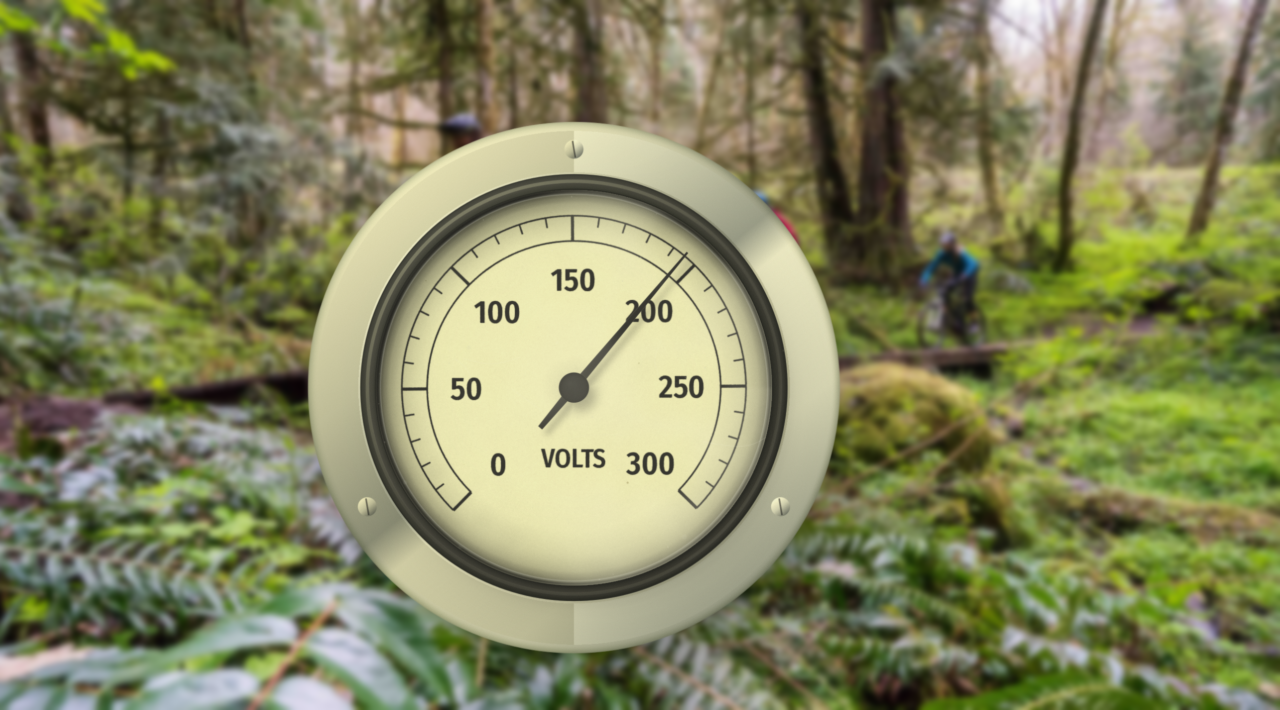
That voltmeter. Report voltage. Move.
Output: 195 V
